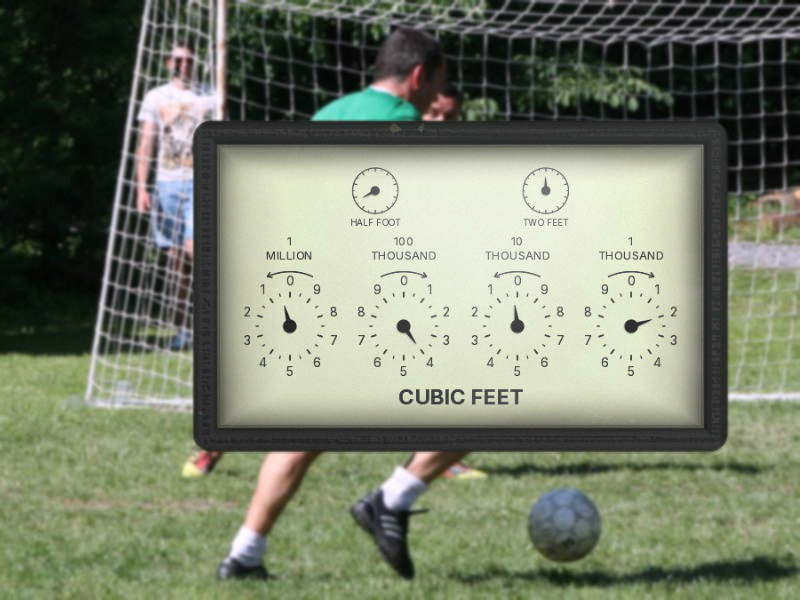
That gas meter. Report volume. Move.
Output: 40200 ft³
